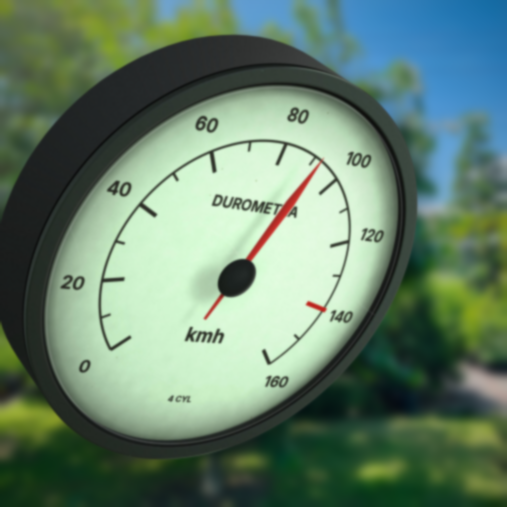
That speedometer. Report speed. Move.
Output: 90 km/h
